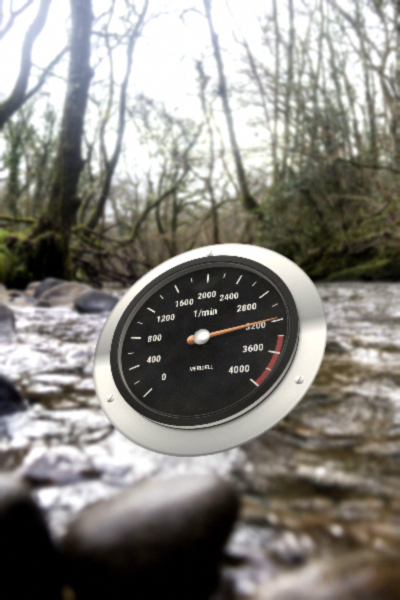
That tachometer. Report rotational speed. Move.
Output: 3200 rpm
